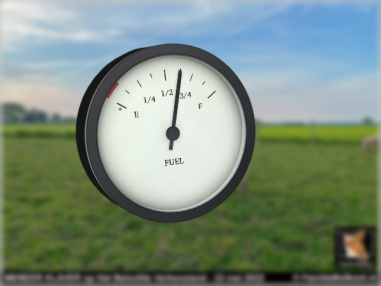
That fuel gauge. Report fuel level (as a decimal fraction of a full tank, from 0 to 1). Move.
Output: 0.625
